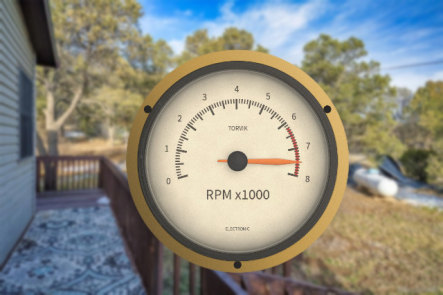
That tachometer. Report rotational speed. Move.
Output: 7500 rpm
